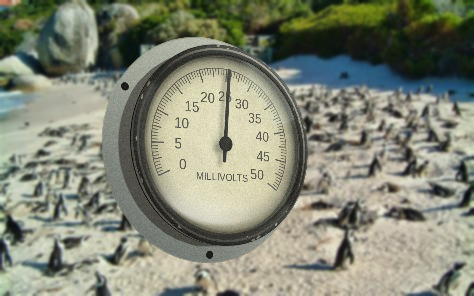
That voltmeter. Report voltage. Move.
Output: 25 mV
